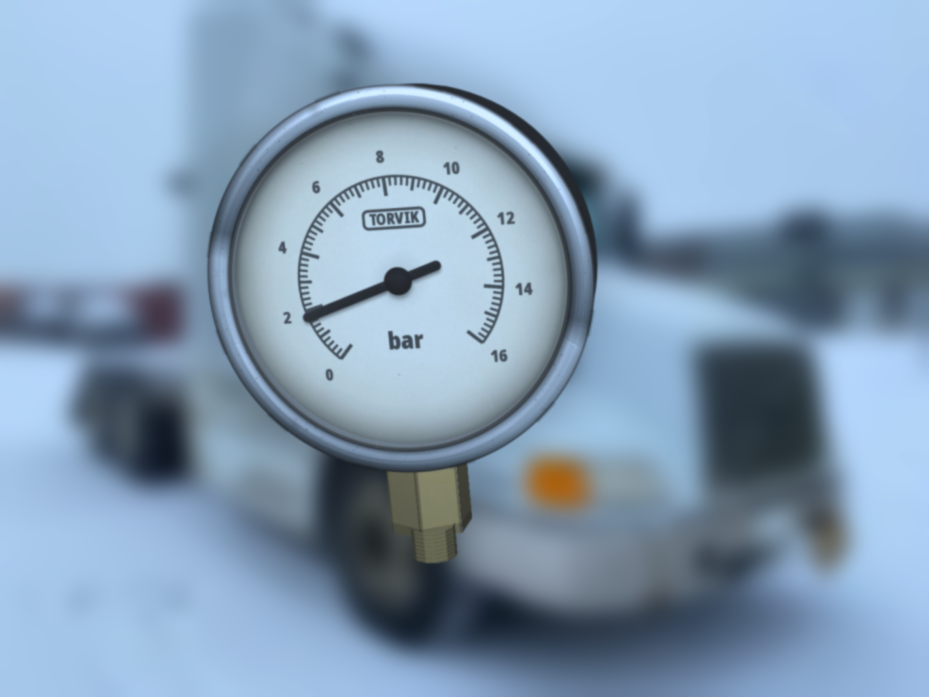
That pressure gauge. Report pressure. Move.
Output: 1.8 bar
